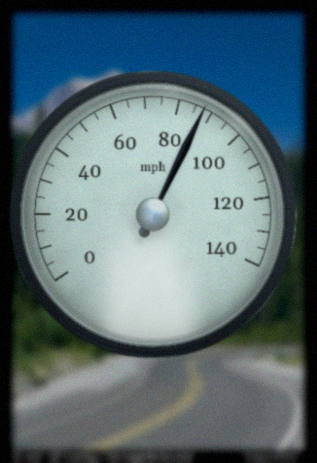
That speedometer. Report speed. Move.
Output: 87.5 mph
